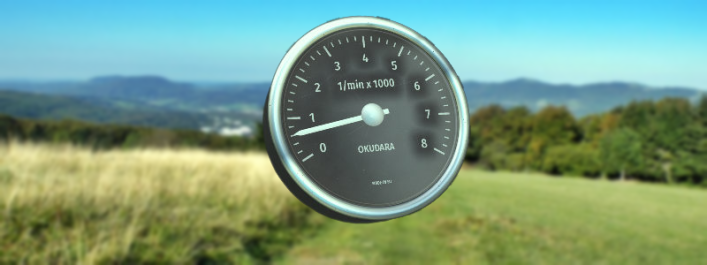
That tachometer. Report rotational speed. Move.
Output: 600 rpm
